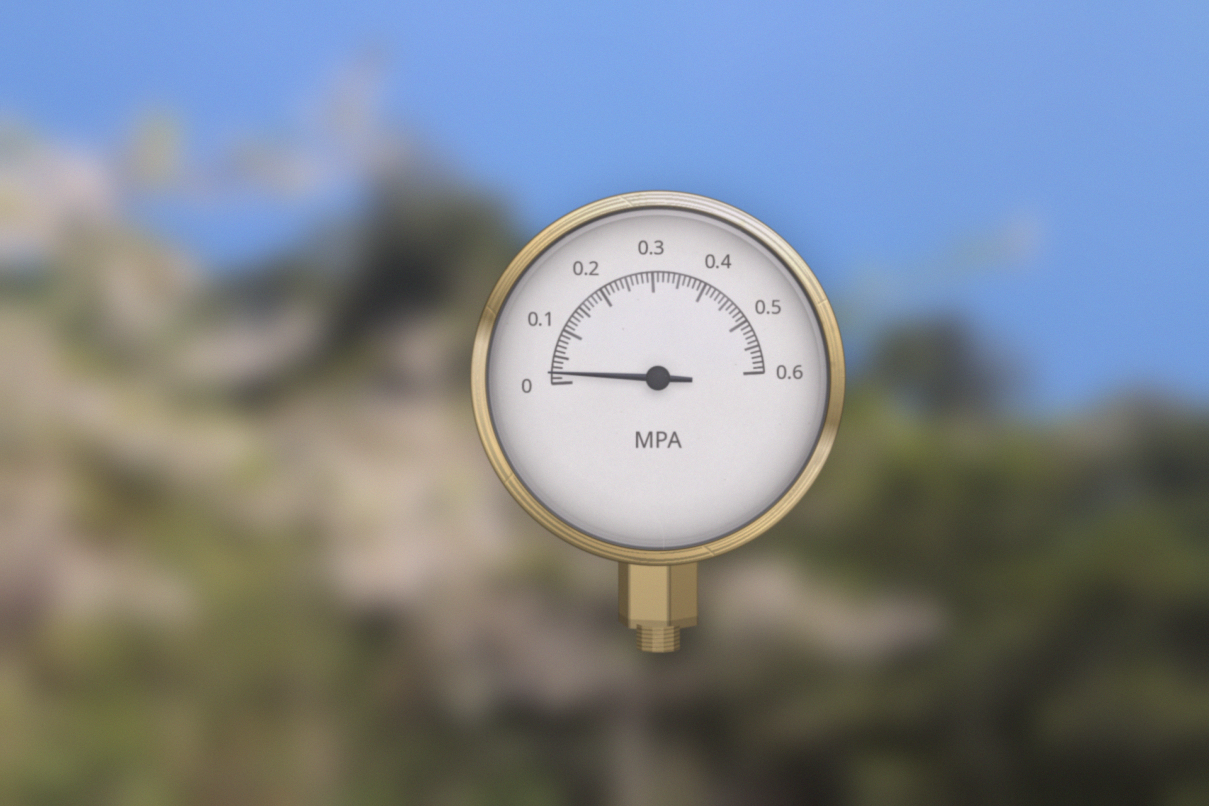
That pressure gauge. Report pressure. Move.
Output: 0.02 MPa
